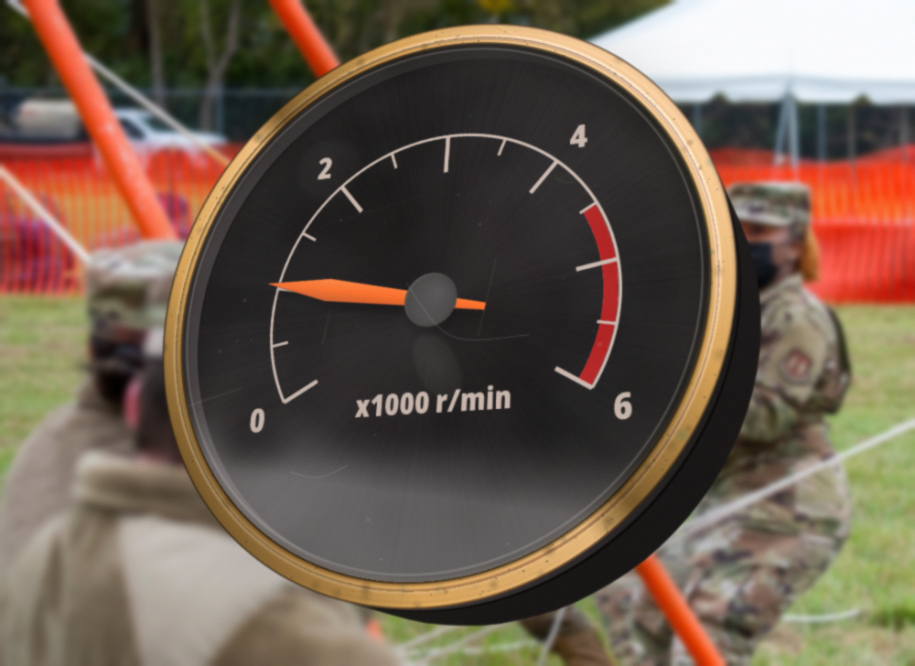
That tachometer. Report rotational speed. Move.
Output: 1000 rpm
